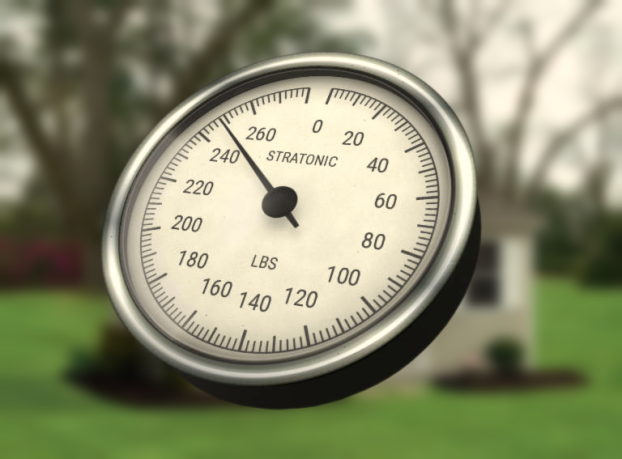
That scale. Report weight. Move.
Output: 248 lb
